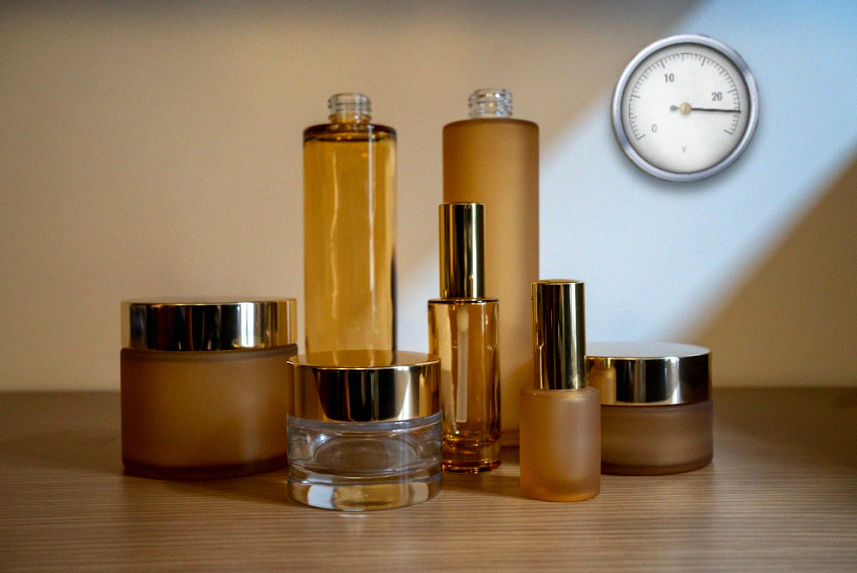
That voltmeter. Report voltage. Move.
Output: 22.5 V
